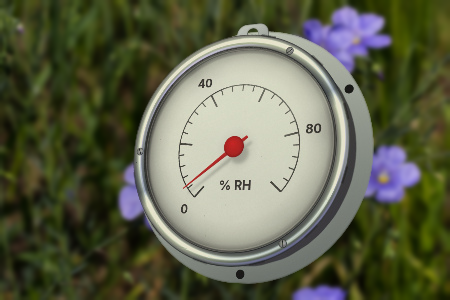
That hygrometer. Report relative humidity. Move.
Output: 4 %
